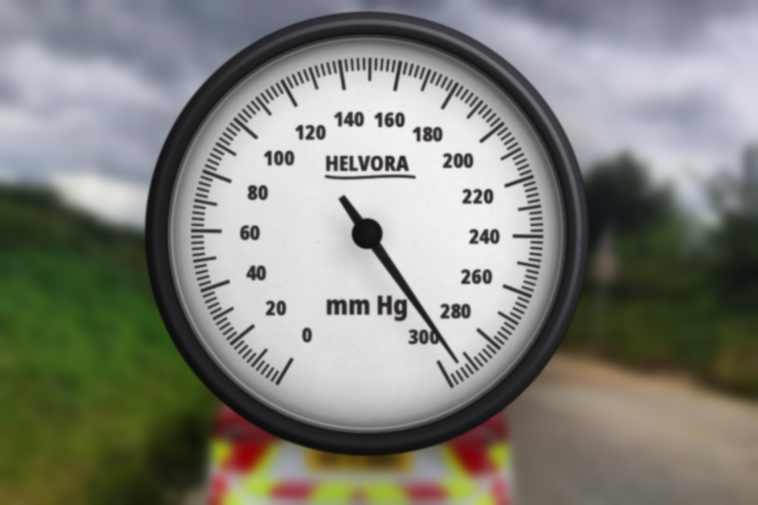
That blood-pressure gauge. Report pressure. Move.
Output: 294 mmHg
